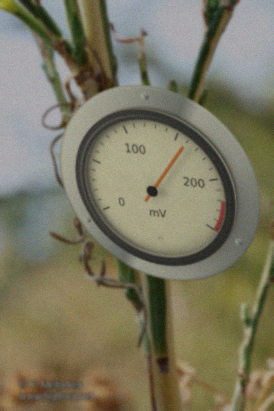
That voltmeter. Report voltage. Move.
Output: 160 mV
